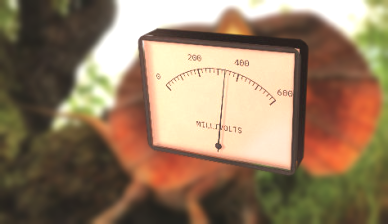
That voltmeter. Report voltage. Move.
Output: 340 mV
